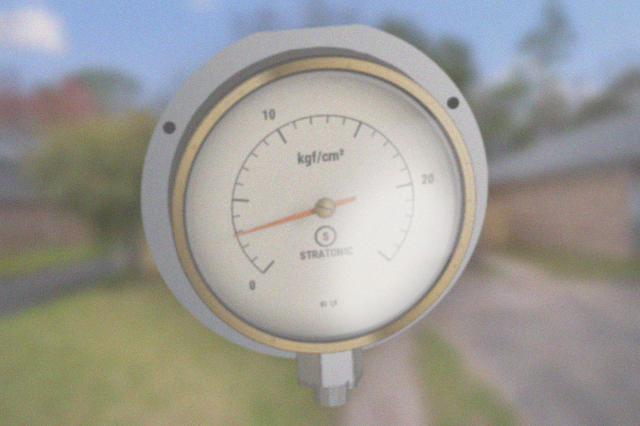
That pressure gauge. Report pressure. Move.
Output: 3 kg/cm²
